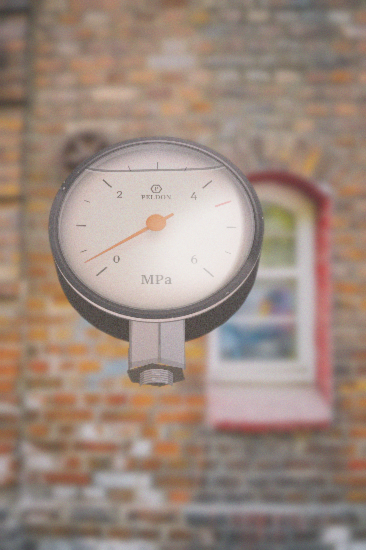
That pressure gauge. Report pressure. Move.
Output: 0.25 MPa
